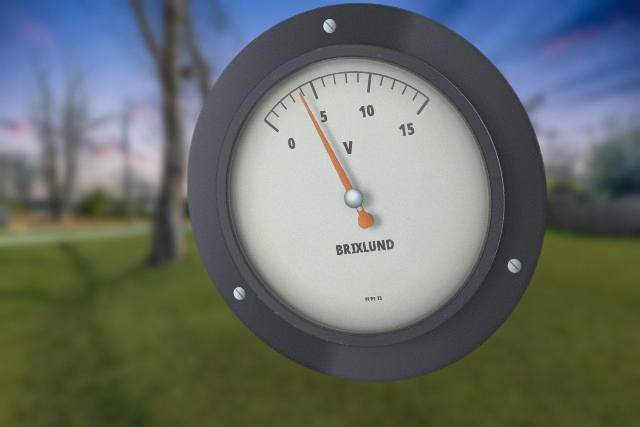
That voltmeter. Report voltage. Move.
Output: 4 V
